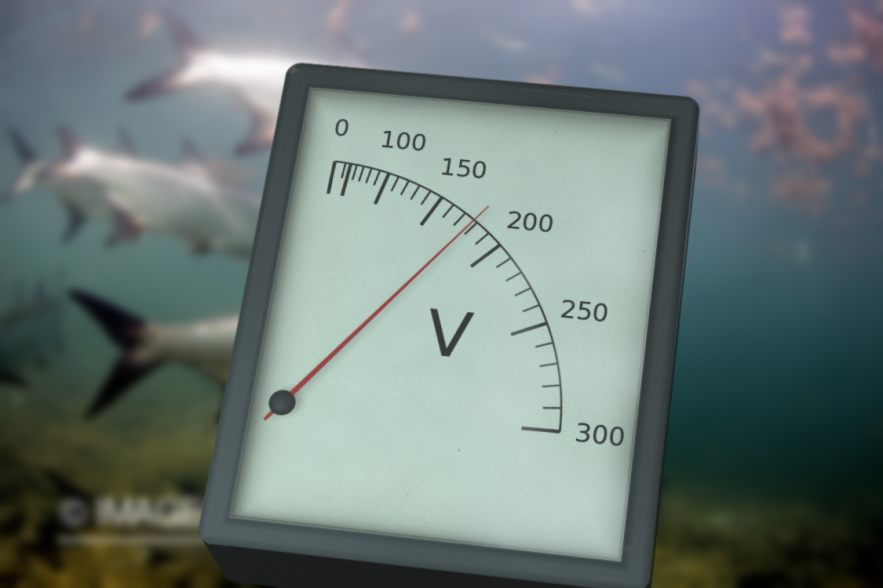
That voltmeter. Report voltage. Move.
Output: 180 V
